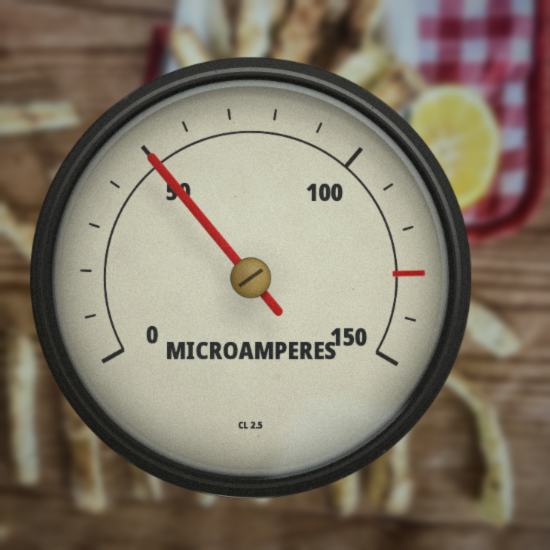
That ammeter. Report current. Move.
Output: 50 µA
